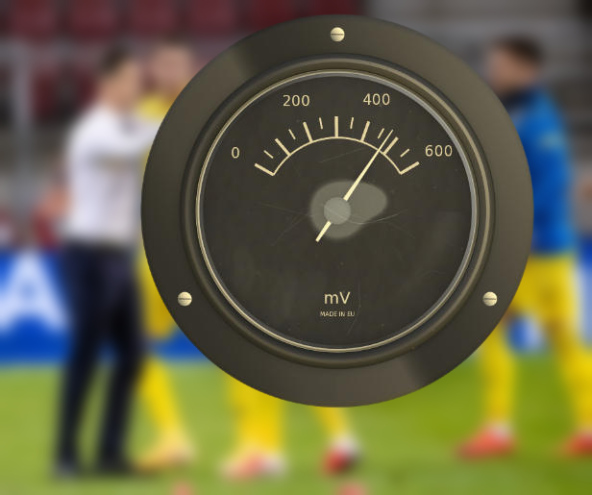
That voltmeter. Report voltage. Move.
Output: 475 mV
